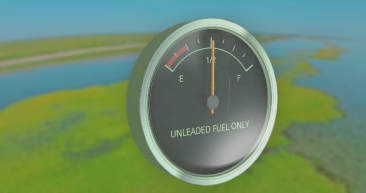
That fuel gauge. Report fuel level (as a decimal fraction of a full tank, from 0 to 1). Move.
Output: 0.5
